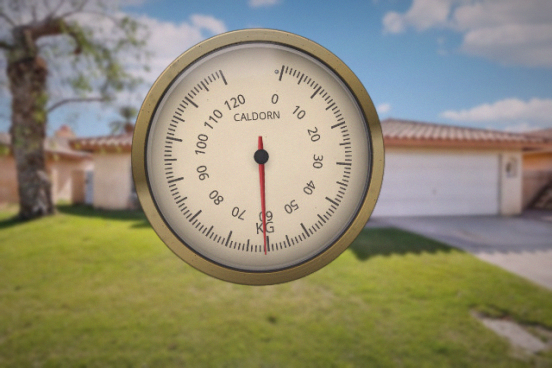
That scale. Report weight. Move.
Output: 61 kg
